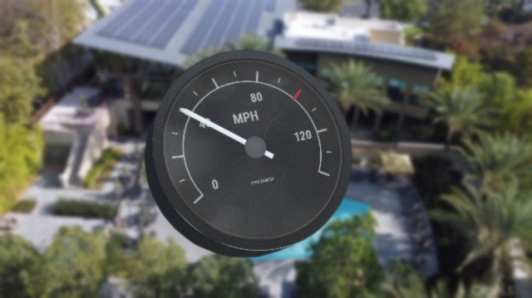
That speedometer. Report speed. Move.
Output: 40 mph
